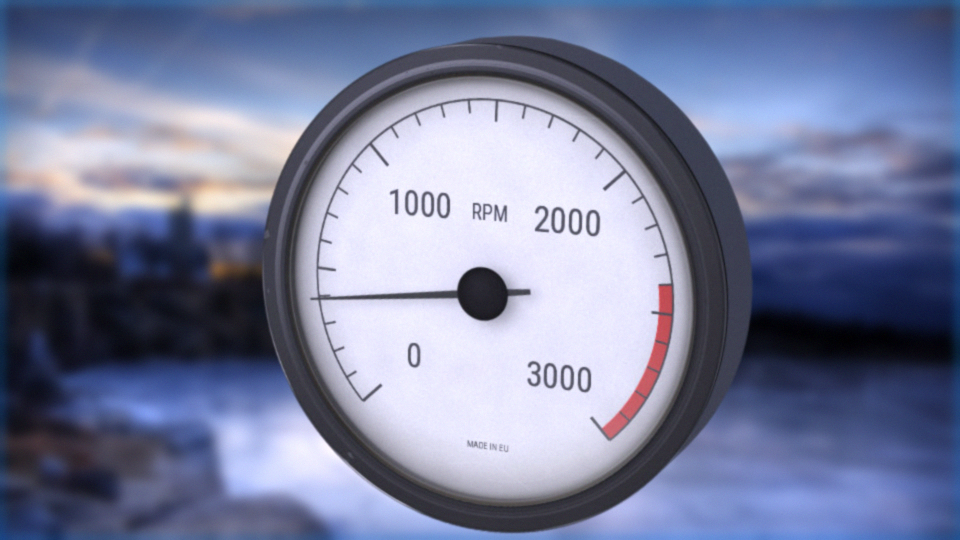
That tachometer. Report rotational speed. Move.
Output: 400 rpm
